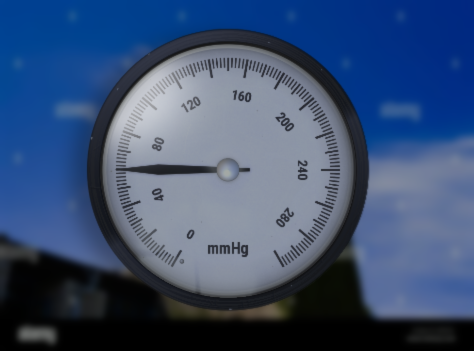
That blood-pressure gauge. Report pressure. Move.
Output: 60 mmHg
